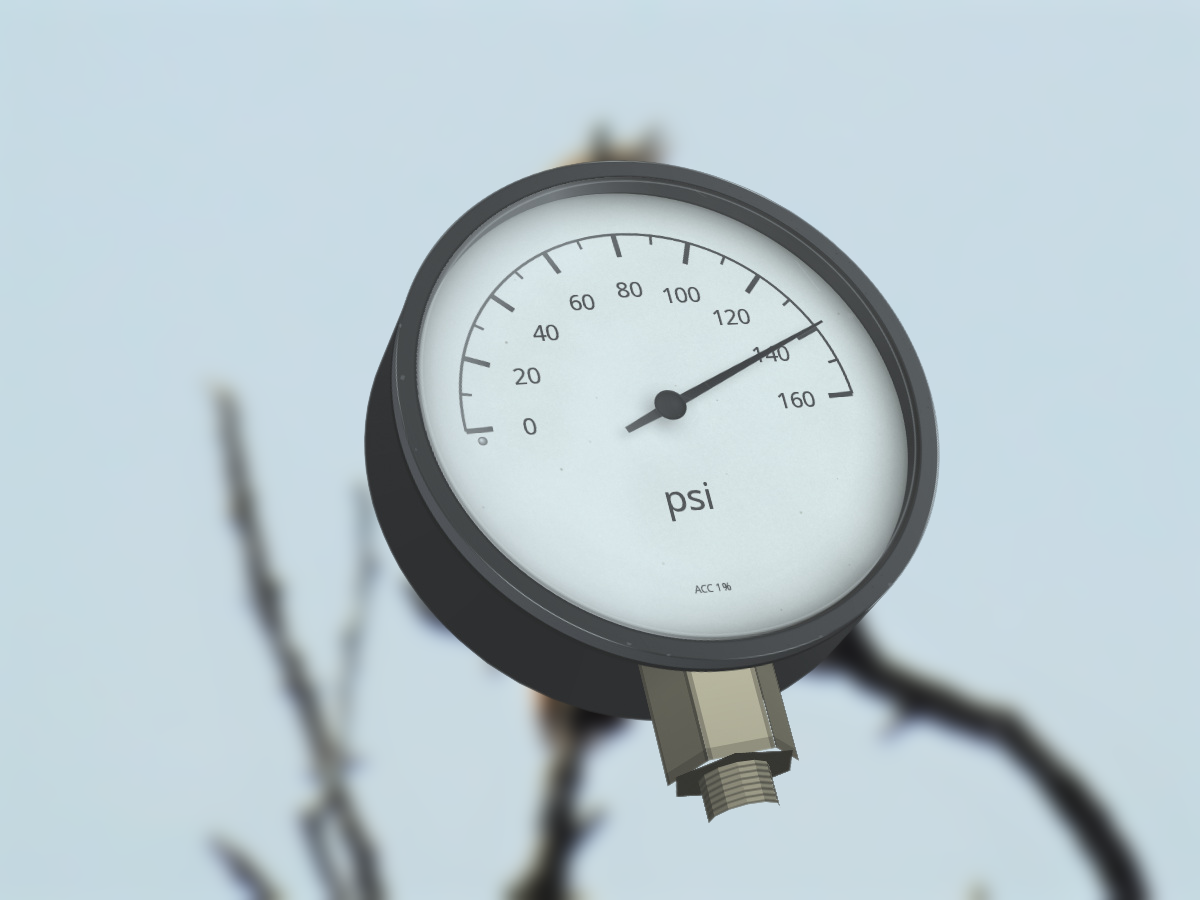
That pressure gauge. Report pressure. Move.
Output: 140 psi
